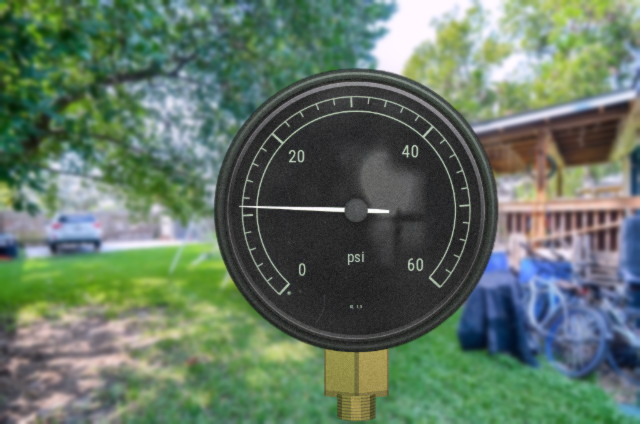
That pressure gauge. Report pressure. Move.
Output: 11 psi
